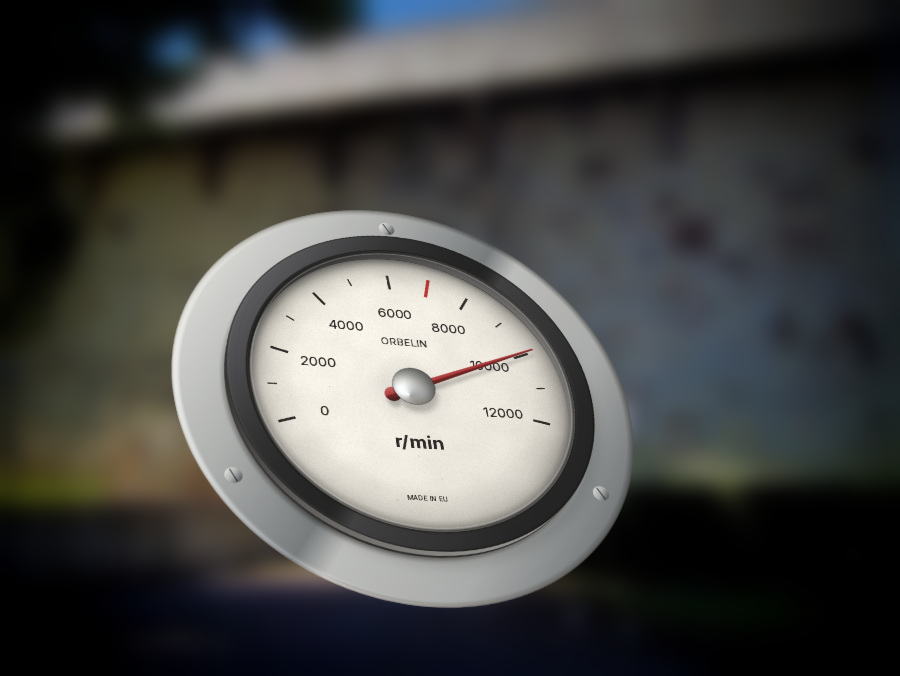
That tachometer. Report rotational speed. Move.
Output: 10000 rpm
